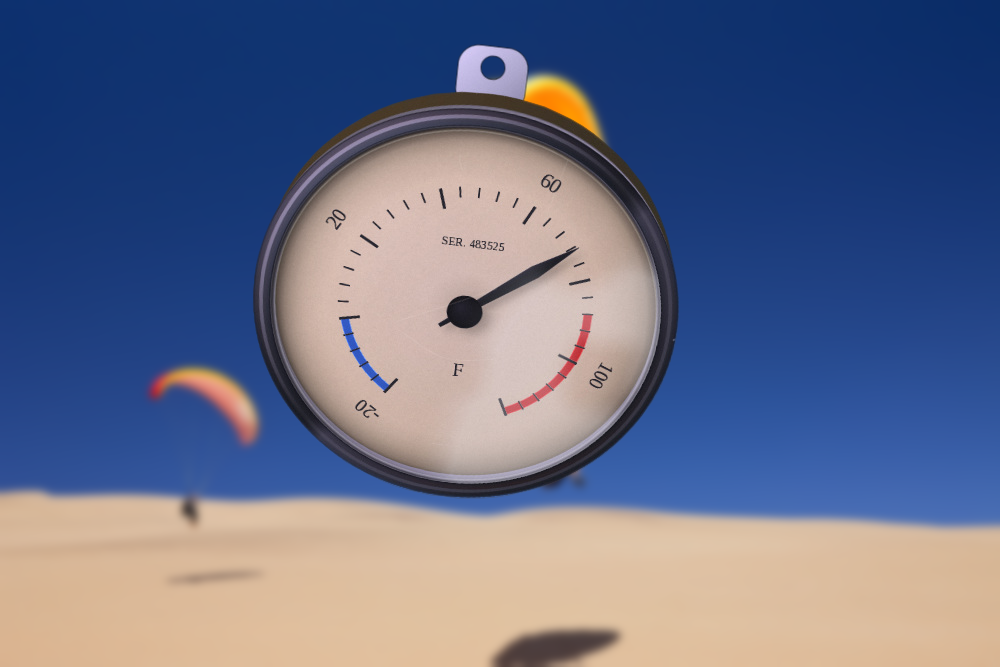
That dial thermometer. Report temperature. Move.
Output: 72 °F
